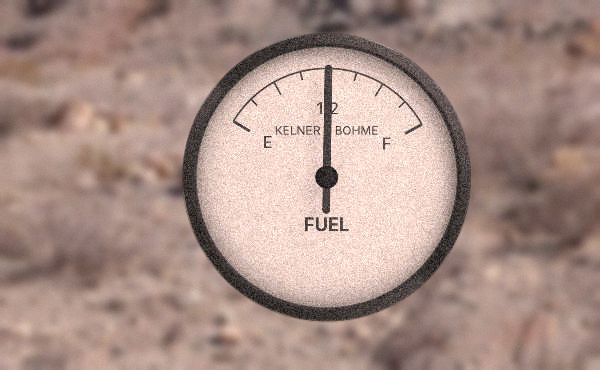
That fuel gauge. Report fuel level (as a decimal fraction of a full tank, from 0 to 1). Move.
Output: 0.5
